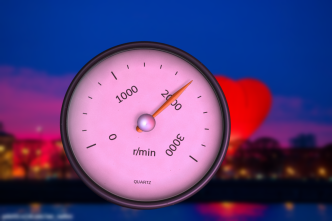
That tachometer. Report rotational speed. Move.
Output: 2000 rpm
